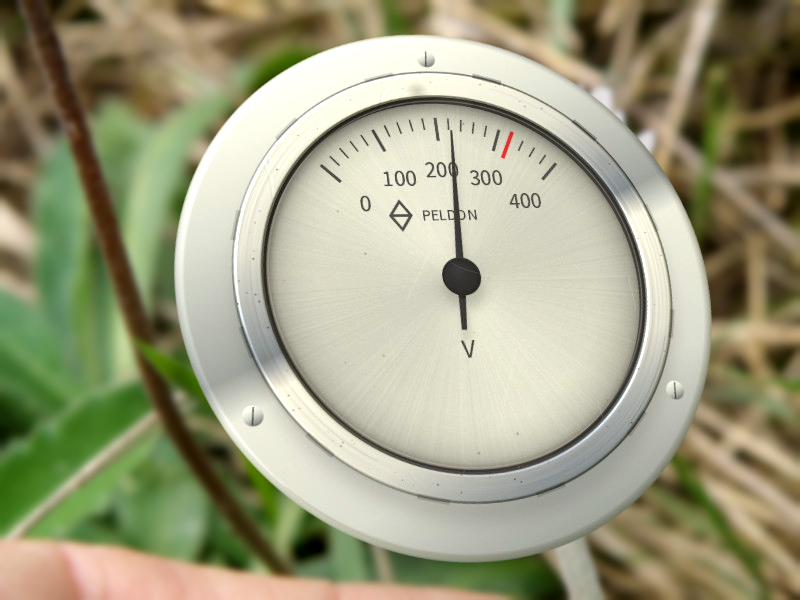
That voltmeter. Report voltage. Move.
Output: 220 V
